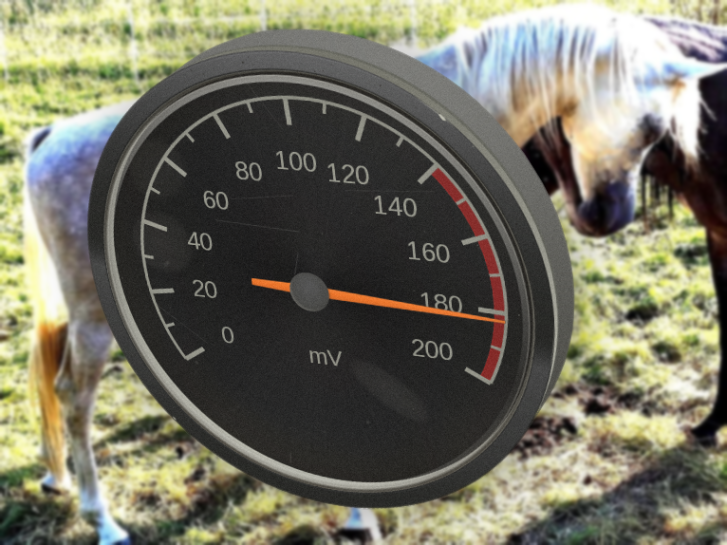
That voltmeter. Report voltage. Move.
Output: 180 mV
